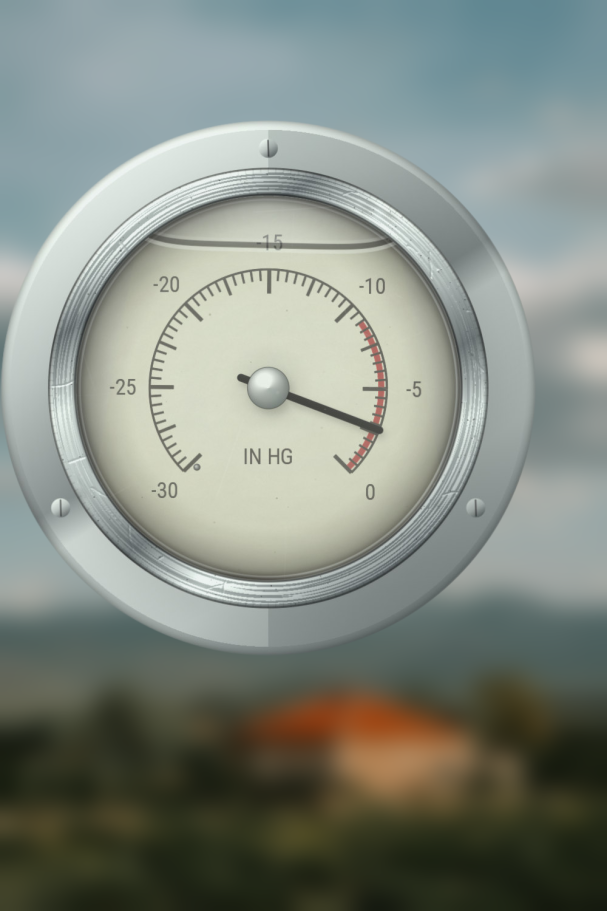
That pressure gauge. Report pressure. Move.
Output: -2.75 inHg
